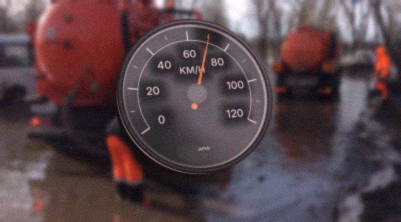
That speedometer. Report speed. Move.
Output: 70 km/h
